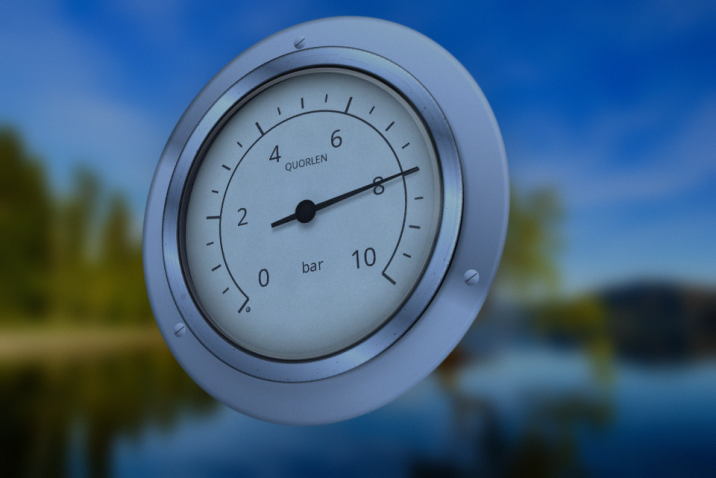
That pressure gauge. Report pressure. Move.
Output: 8 bar
